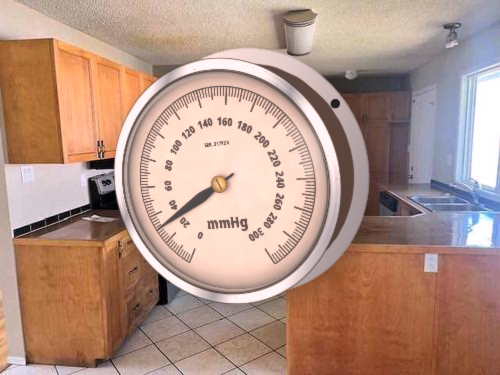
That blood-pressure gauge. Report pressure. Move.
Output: 30 mmHg
